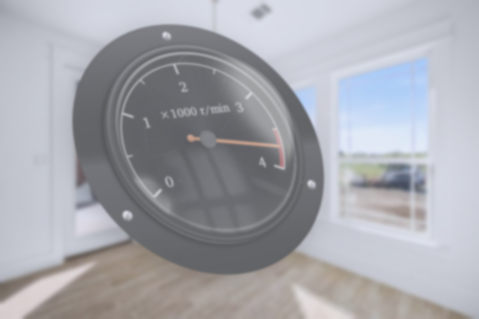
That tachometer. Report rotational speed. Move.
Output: 3750 rpm
